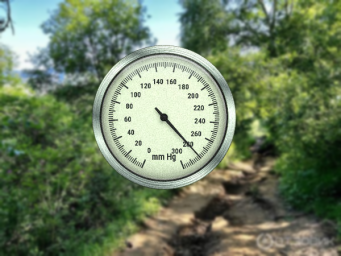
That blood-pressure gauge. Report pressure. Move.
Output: 280 mmHg
